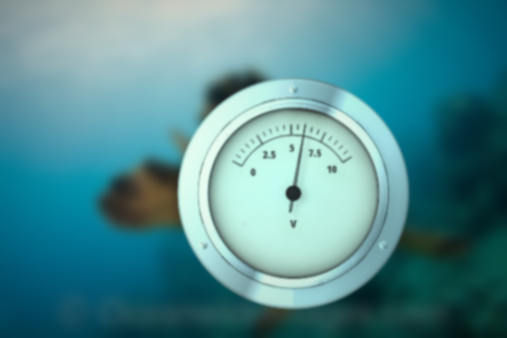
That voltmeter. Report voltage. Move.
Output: 6 V
